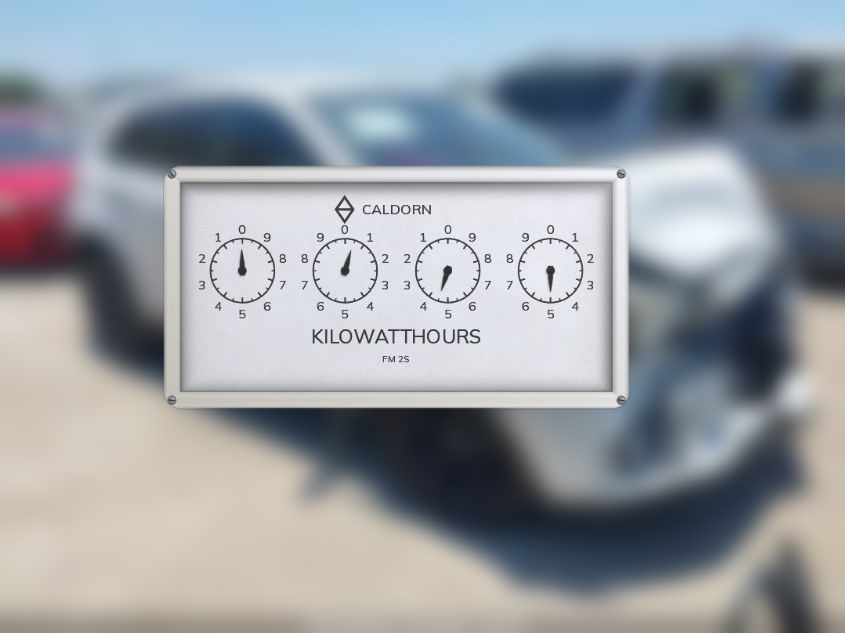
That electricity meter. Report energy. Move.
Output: 45 kWh
